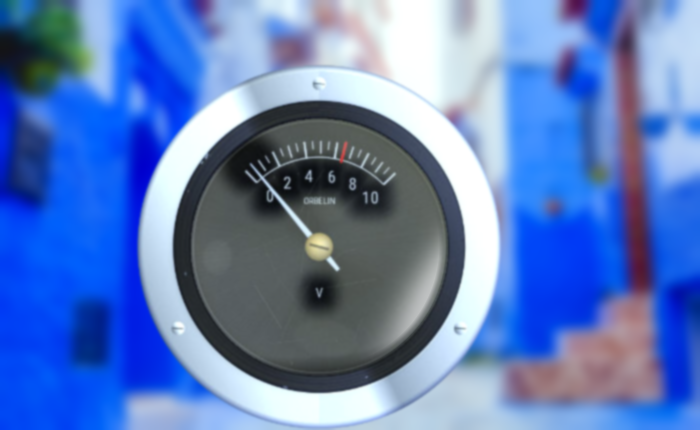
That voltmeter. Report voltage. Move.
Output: 0.5 V
